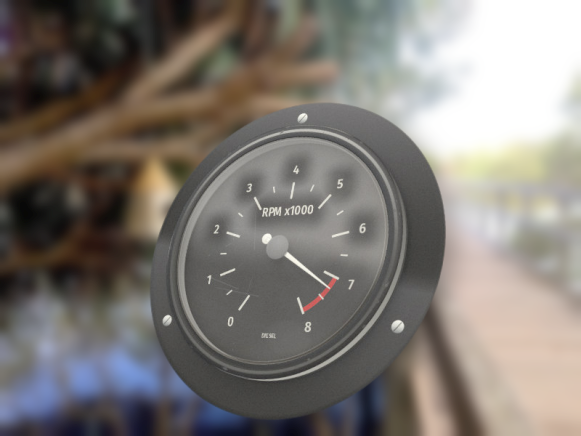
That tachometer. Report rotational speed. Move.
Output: 7250 rpm
